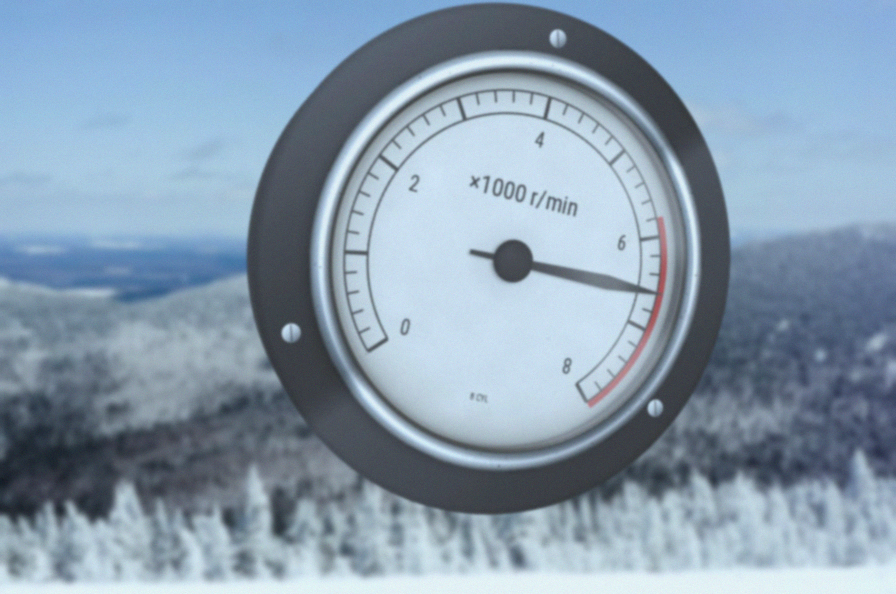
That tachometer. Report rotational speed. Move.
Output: 6600 rpm
